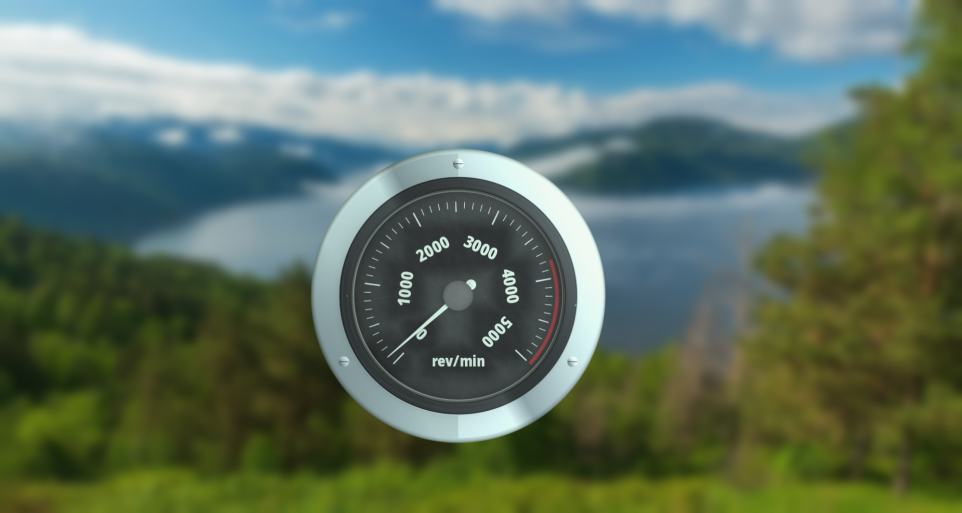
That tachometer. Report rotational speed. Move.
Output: 100 rpm
